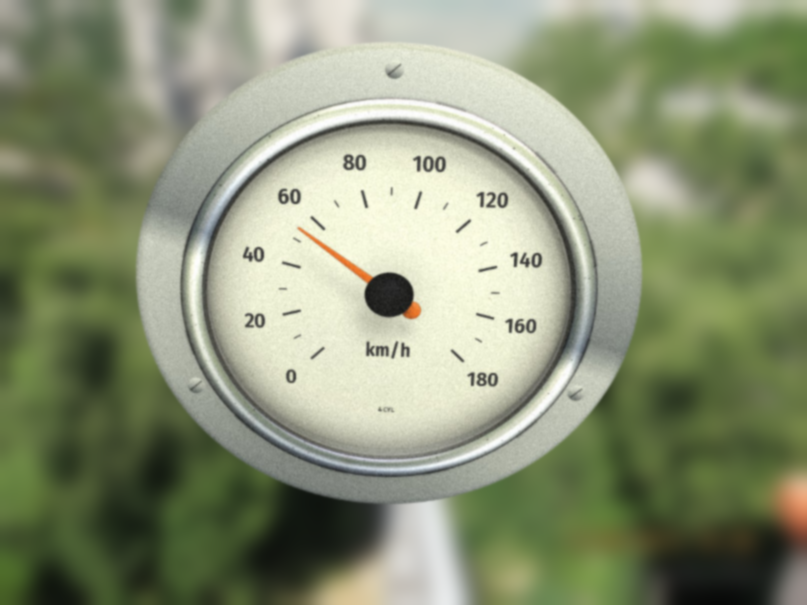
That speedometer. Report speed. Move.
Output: 55 km/h
